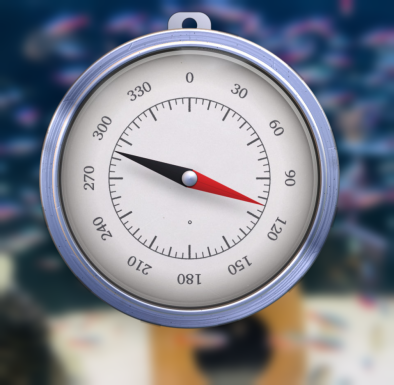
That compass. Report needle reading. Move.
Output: 110 °
